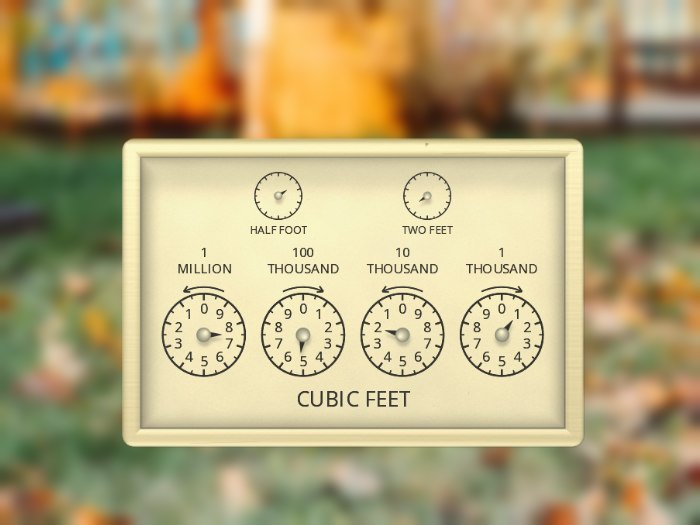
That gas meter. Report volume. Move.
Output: 752100 ft³
